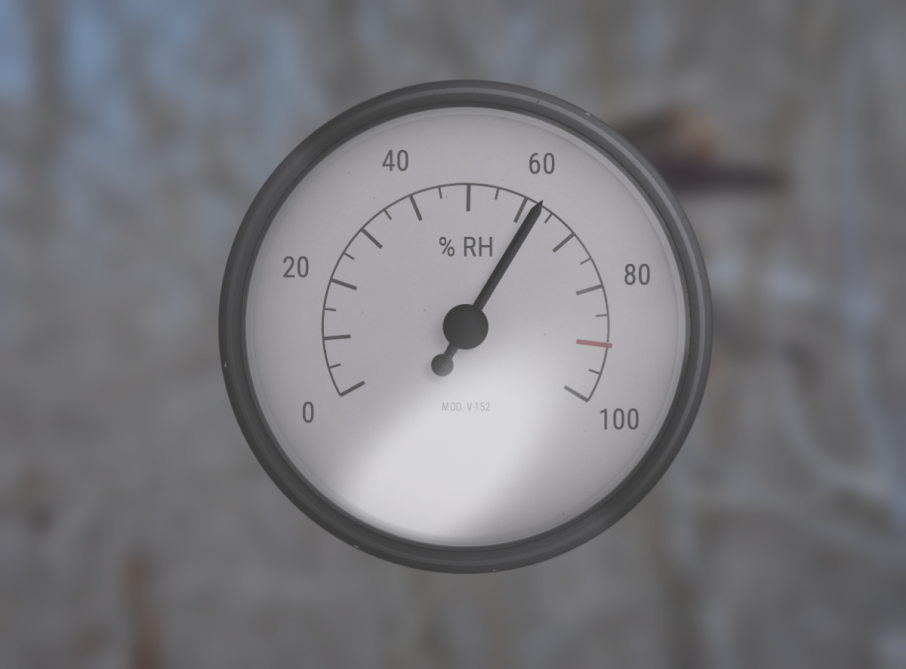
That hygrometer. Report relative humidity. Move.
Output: 62.5 %
